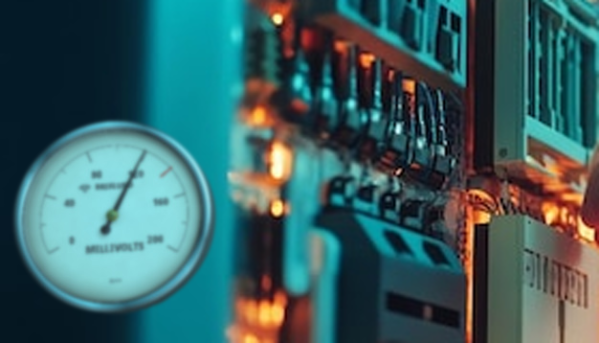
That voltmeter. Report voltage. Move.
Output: 120 mV
